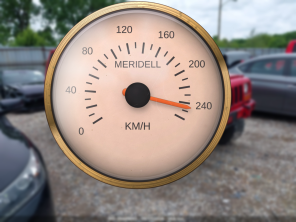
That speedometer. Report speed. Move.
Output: 245 km/h
